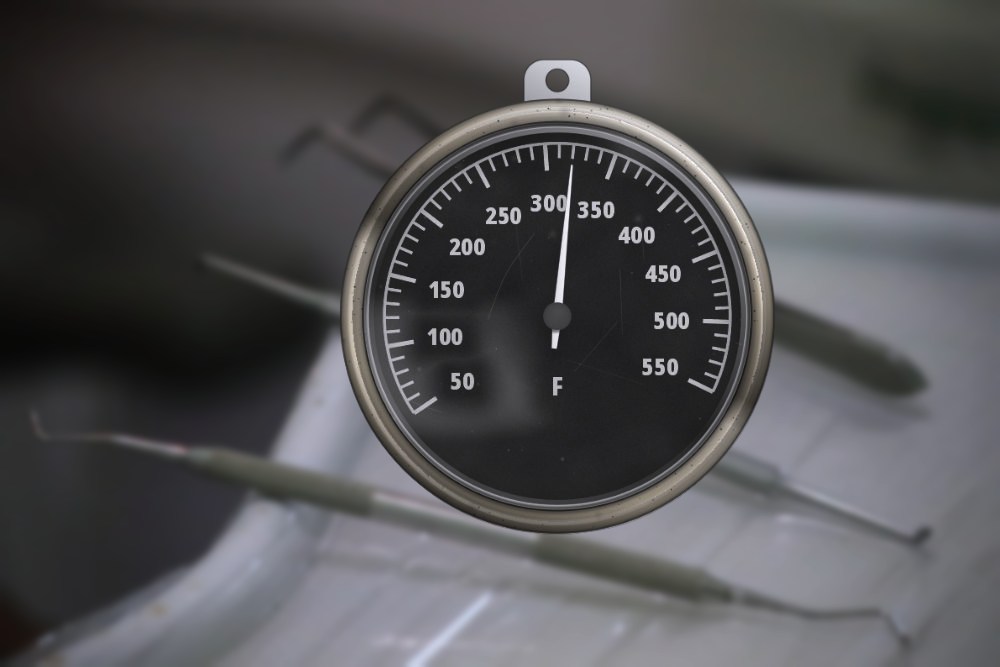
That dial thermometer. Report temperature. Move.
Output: 320 °F
